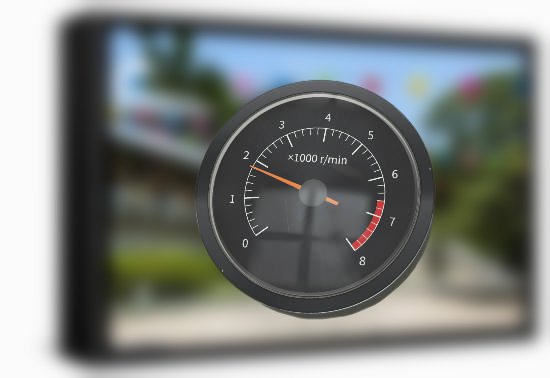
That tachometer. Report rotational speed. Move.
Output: 1800 rpm
